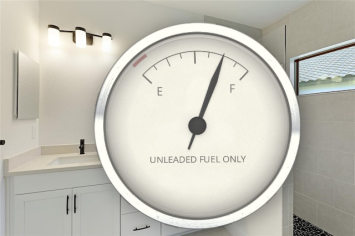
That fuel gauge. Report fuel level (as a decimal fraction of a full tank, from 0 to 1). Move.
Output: 0.75
